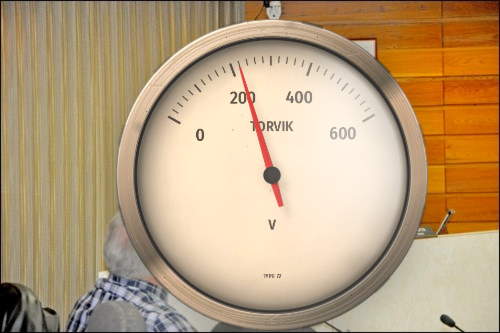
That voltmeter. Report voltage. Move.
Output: 220 V
